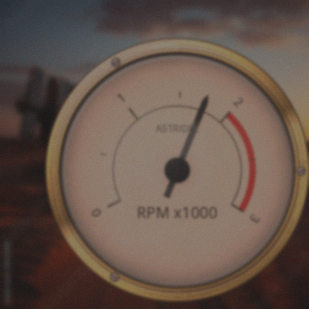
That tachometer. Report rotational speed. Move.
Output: 1750 rpm
